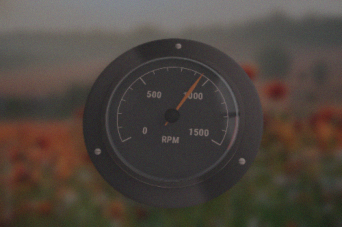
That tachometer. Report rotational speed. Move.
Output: 950 rpm
